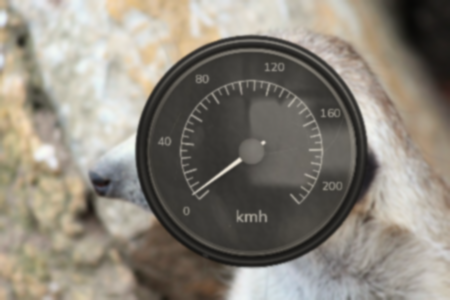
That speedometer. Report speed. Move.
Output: 5 km/h
